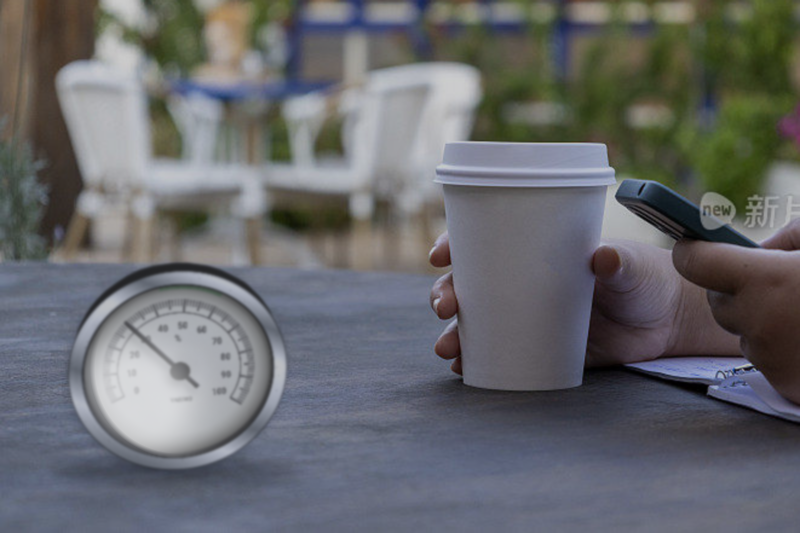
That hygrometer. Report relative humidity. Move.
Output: 30 %
